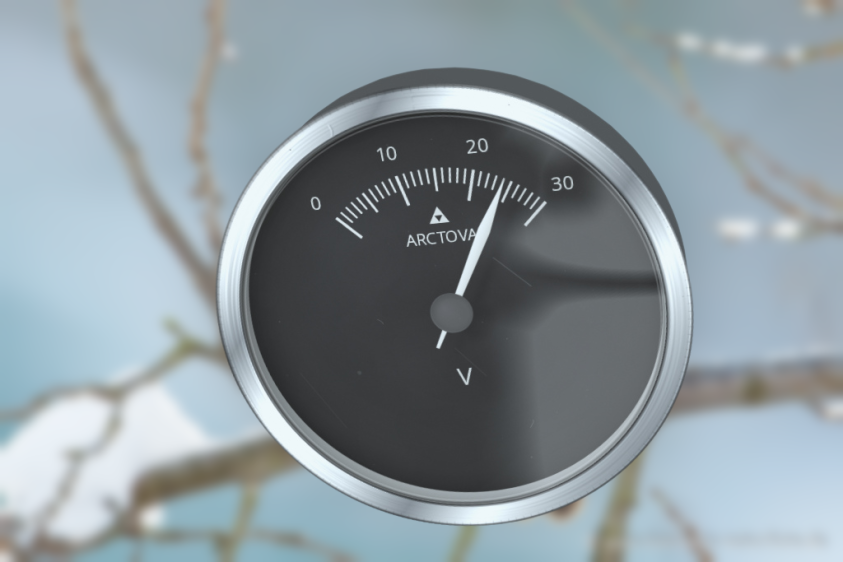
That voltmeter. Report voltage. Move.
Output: 24 V
